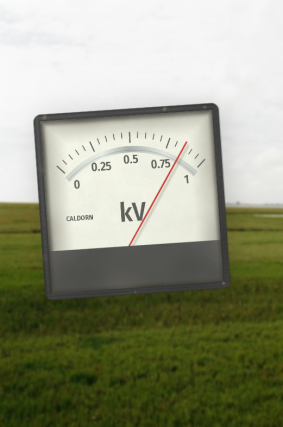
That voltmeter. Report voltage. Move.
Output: 0.85 kV
